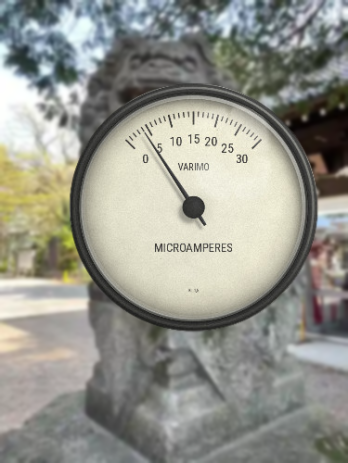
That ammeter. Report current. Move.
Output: 4 µA
